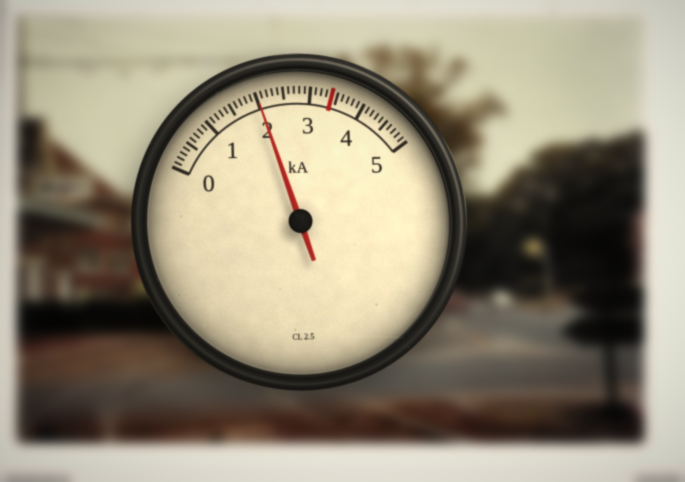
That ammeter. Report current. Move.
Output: 2 kA
